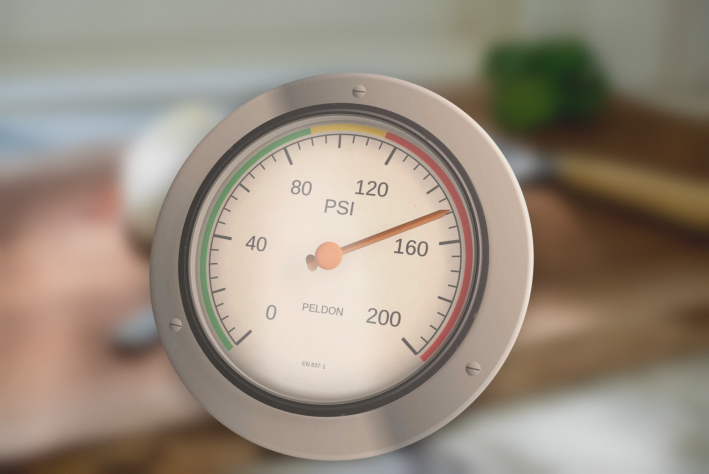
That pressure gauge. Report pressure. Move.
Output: 150 psi
